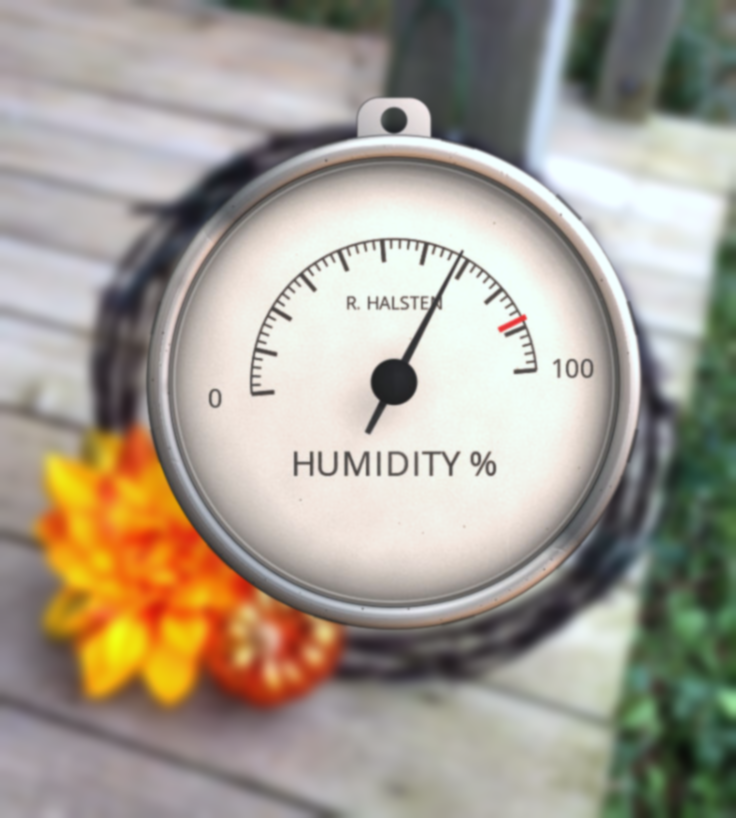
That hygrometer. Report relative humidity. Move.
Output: 68 %
